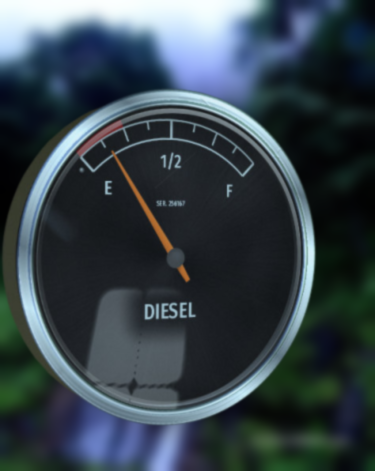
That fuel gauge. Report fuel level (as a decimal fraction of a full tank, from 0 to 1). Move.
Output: 0.125
